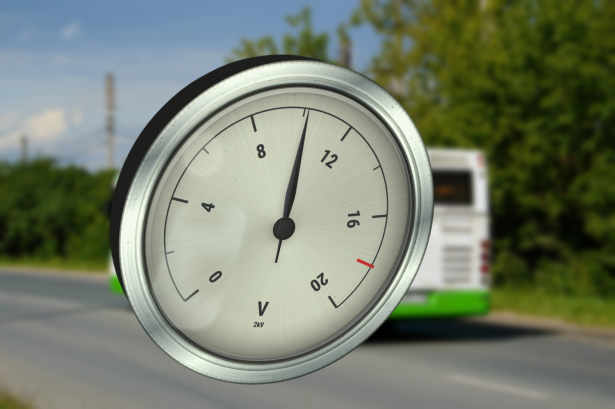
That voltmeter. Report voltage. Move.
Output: 10 V
